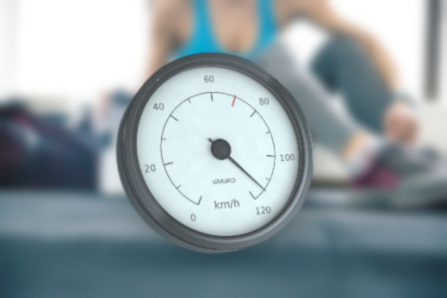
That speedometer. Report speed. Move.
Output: 115 km/h
